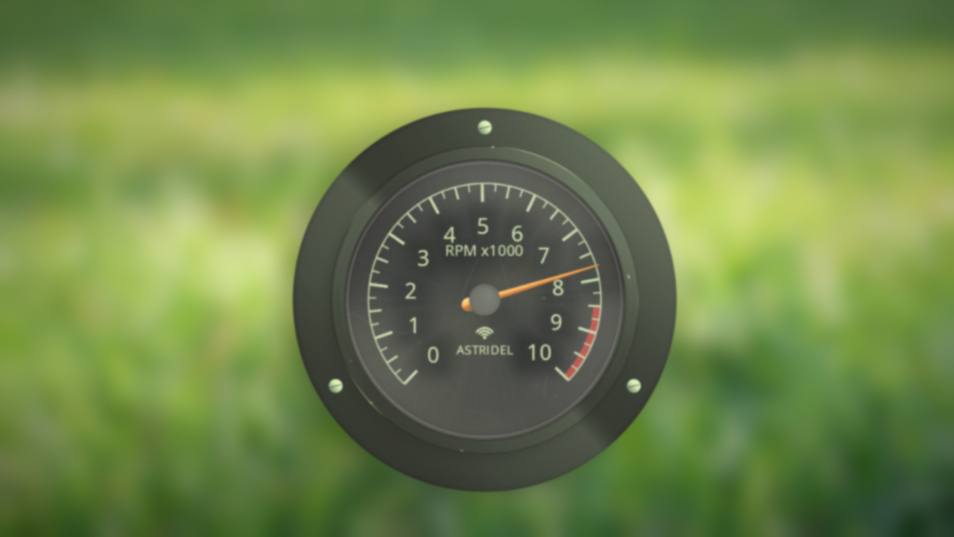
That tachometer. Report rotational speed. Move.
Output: 7750 rpm
